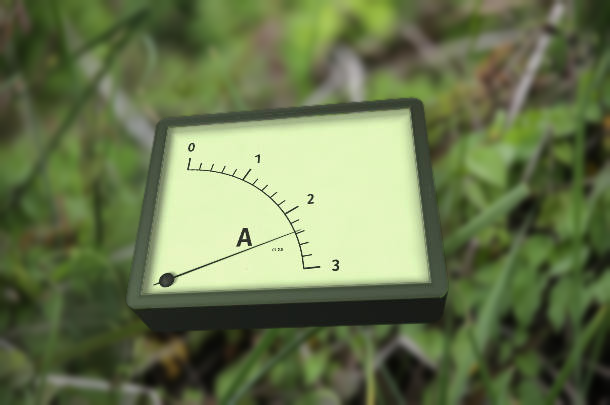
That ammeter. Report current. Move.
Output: 2.4 A
